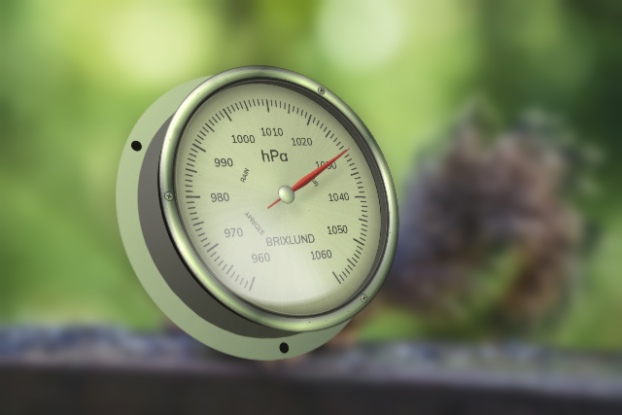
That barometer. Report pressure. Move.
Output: 1030 hPa
